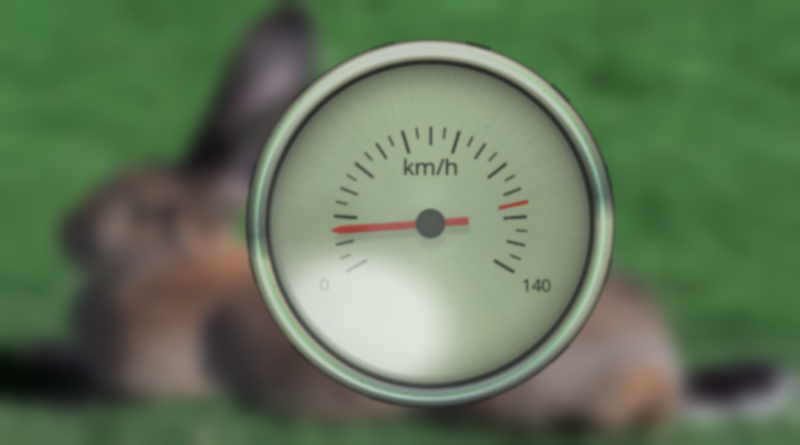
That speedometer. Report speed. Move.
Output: 15 km/h
